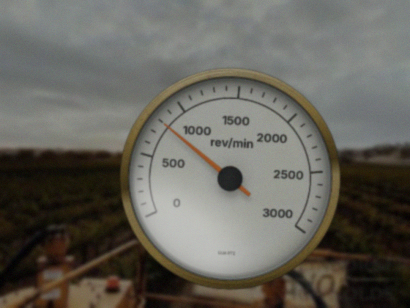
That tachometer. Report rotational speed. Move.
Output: 800 rpm
